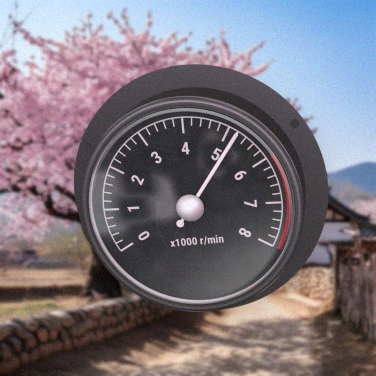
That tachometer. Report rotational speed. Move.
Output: 5200 rpm
